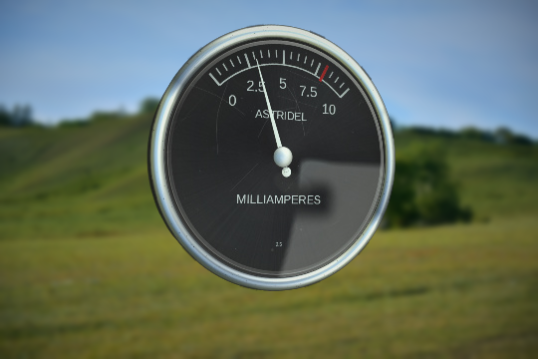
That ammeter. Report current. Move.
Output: 3 mA
